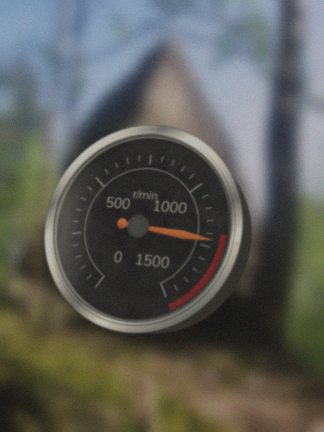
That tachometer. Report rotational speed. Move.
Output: 1225 rpm
